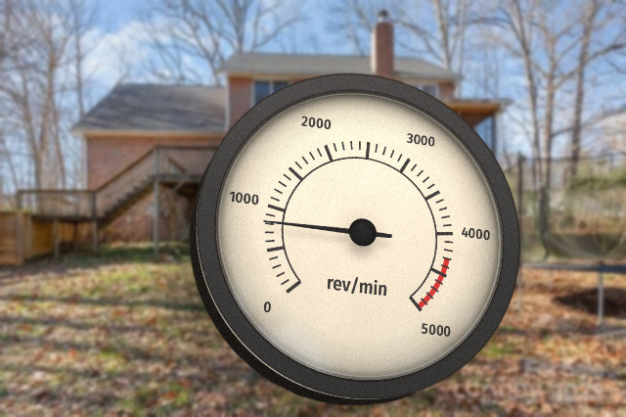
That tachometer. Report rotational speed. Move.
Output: 800 rpm
